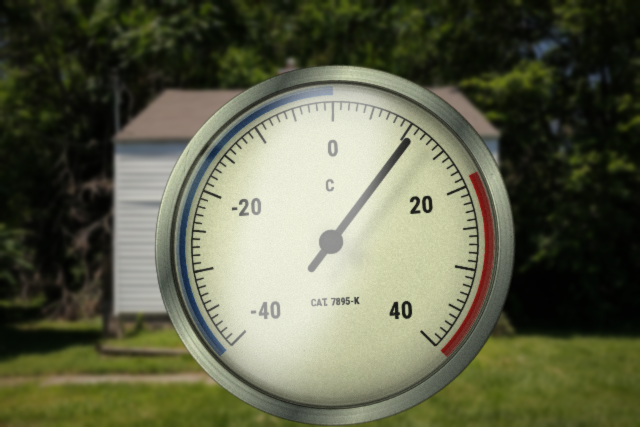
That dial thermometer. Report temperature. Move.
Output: 11 °C
